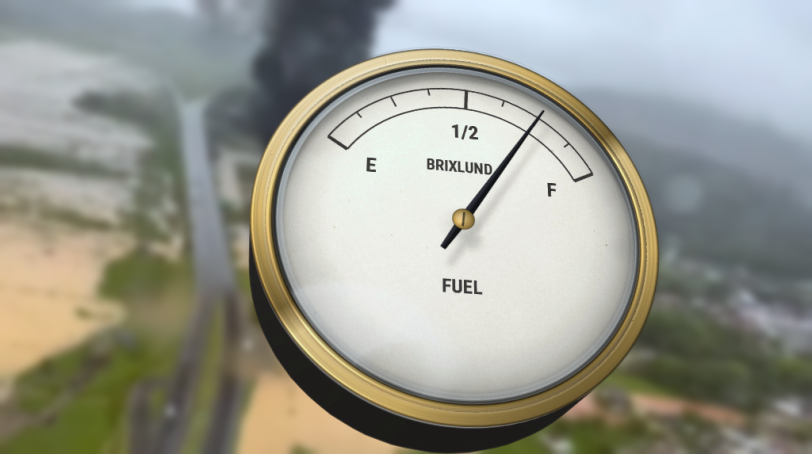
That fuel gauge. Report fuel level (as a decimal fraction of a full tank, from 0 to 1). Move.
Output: 0.75
